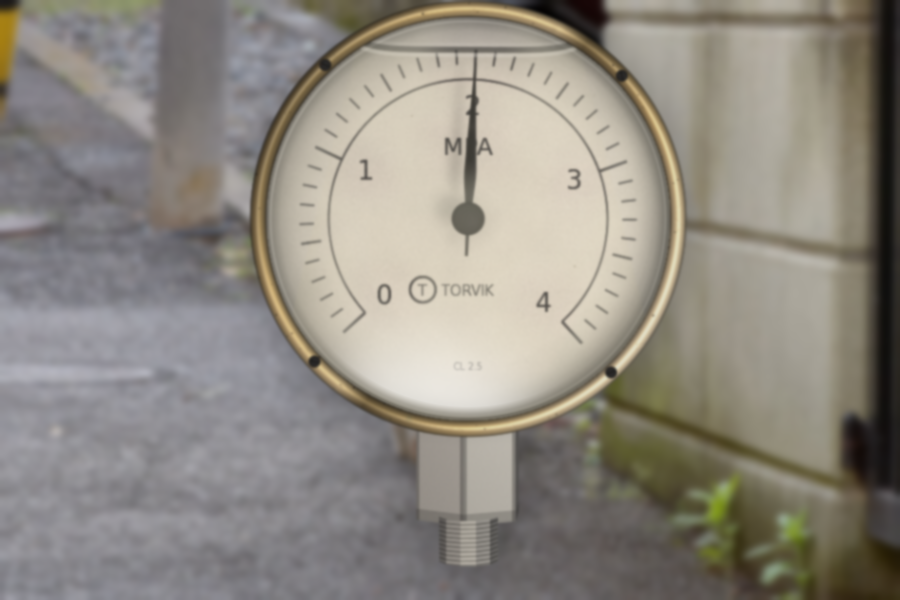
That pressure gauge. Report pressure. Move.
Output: 2 MPa
